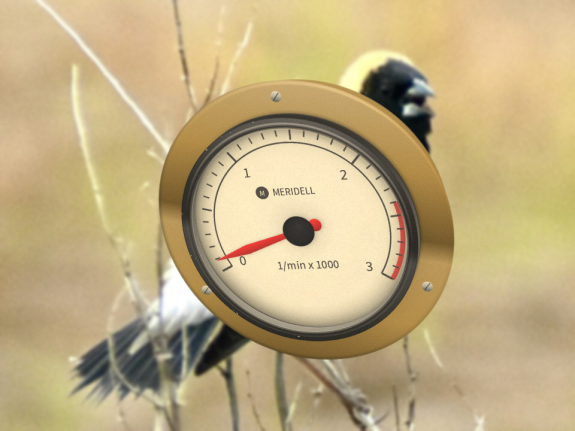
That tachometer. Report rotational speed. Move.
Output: 100 rpm
